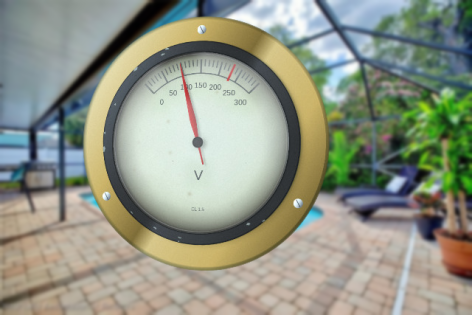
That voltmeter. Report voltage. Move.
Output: 100 V
